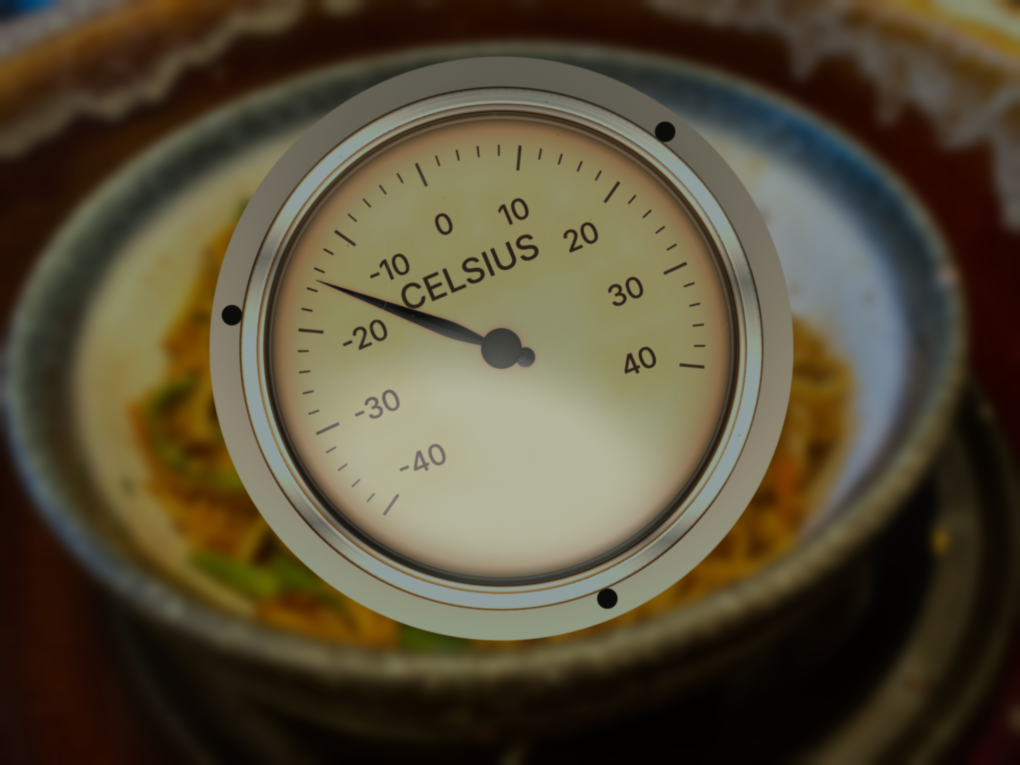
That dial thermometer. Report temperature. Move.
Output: -15 °C
